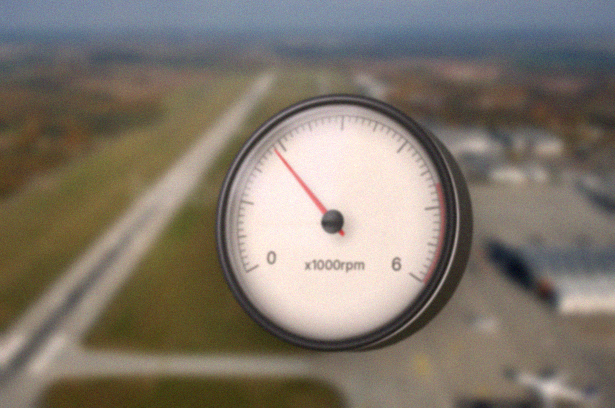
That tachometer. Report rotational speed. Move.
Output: 1900 rpm
